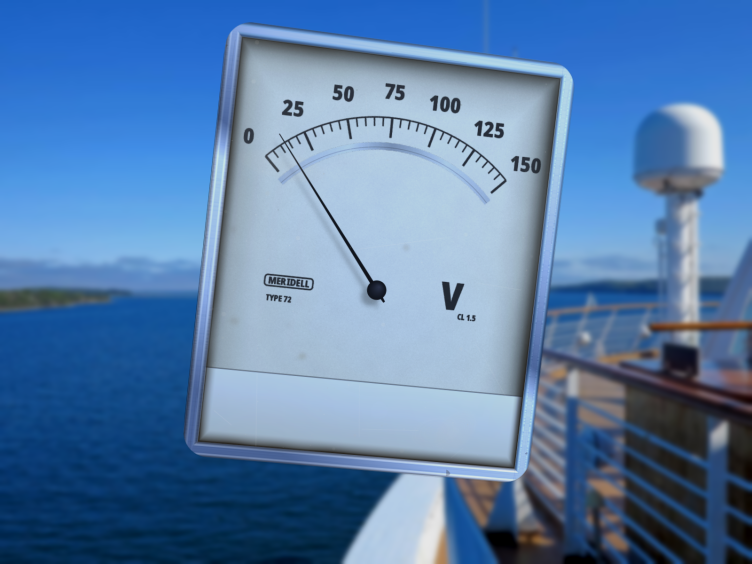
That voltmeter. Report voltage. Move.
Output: 12.5 V
